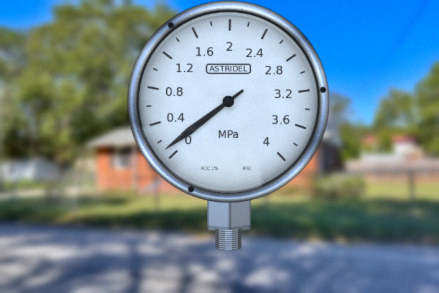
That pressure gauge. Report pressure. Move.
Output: 0.1 MPa
